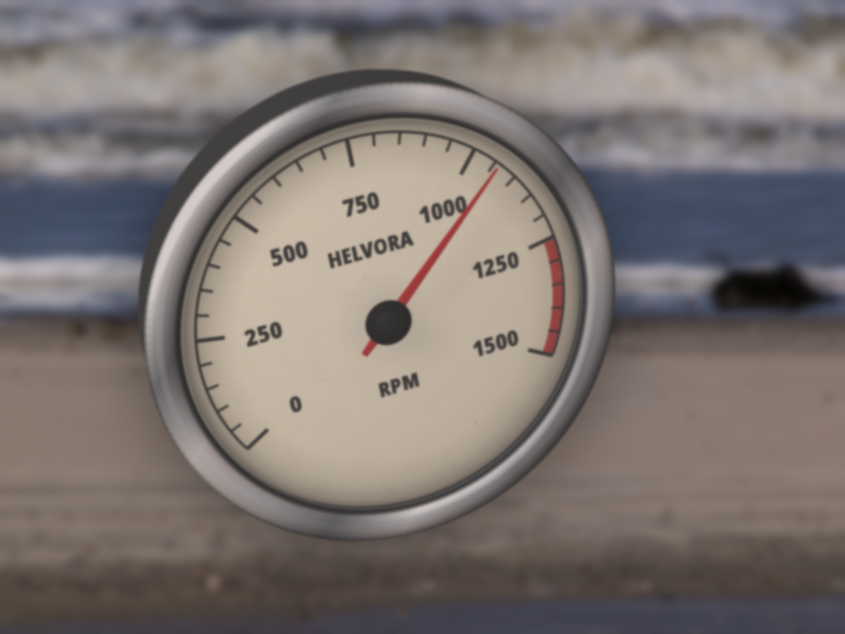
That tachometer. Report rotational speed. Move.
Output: 1050 rpm
